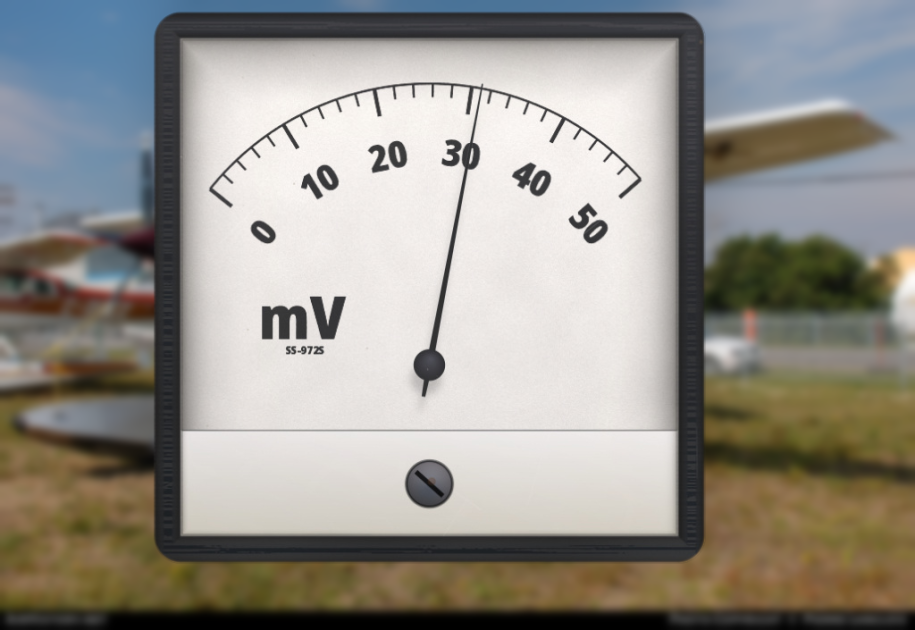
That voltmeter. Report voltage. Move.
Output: 31 mV
